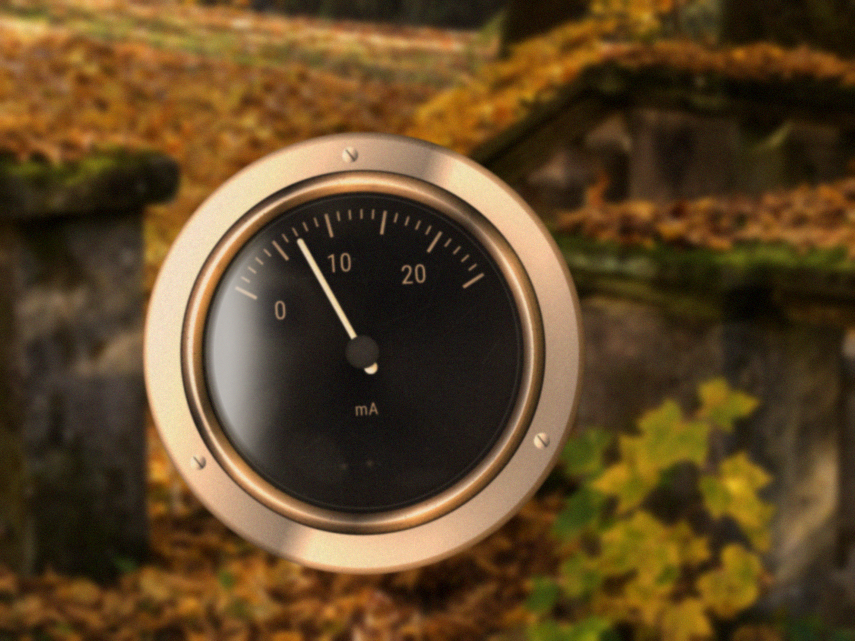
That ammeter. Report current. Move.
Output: 7 mA
